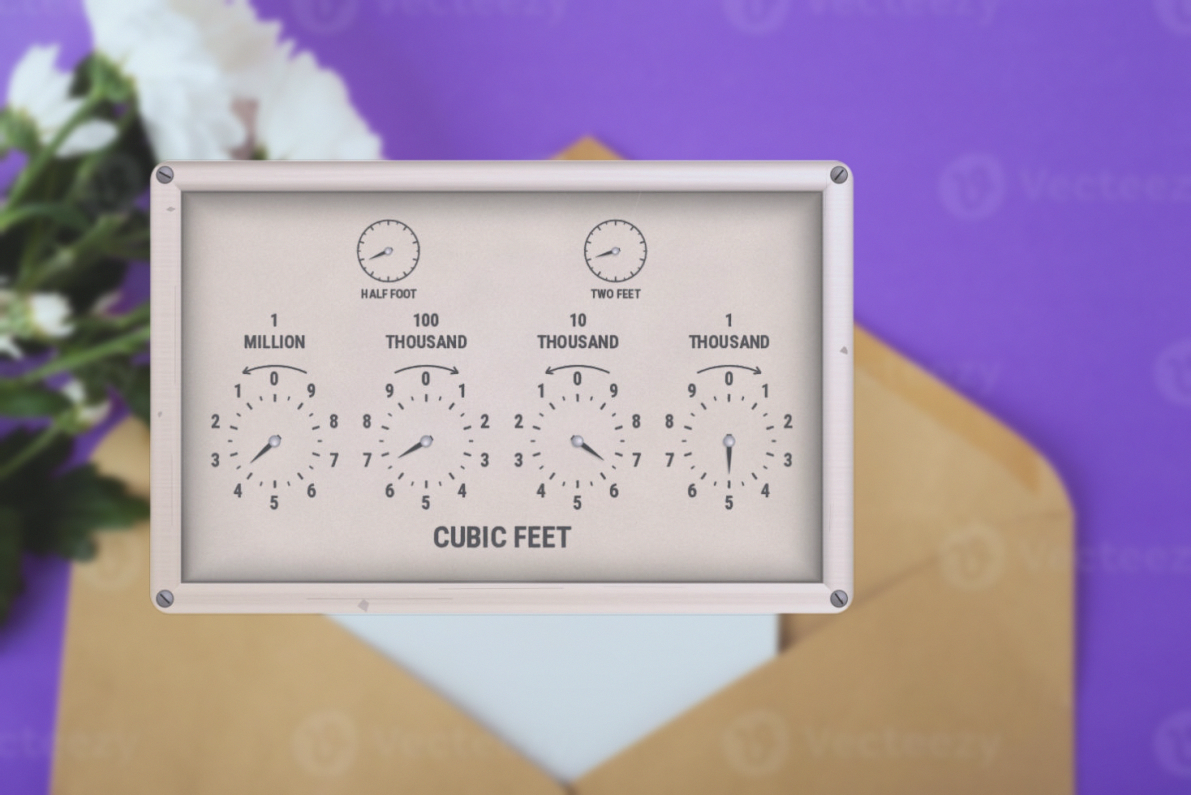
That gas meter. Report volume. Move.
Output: 366500 ft³
